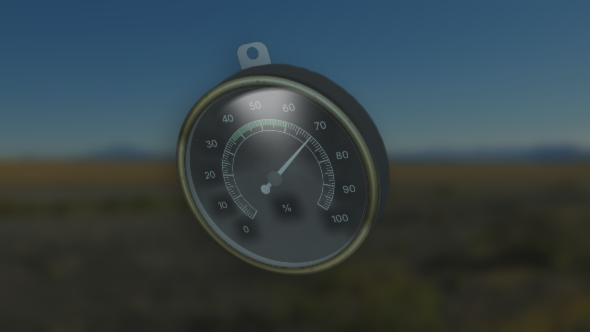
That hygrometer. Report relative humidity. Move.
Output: 70 %
